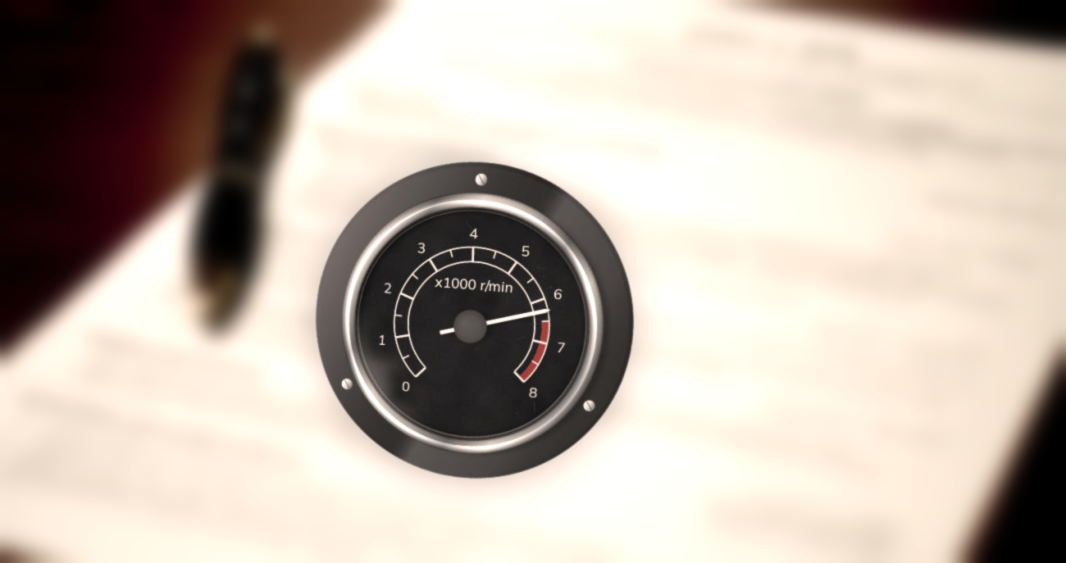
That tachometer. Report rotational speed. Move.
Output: 6250 rpm
